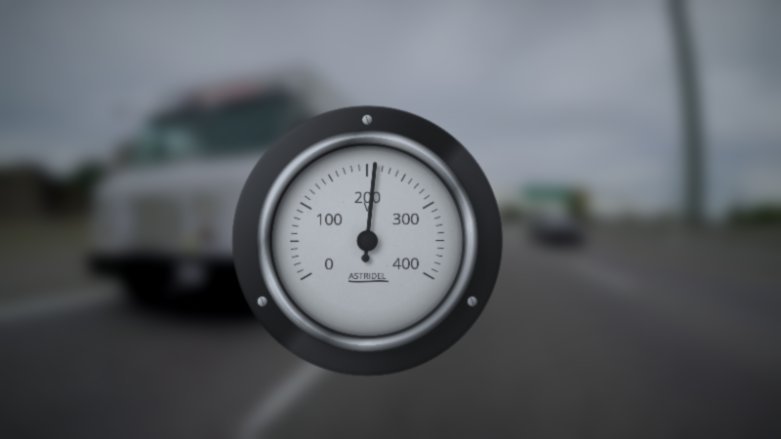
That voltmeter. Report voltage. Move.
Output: 210 V
